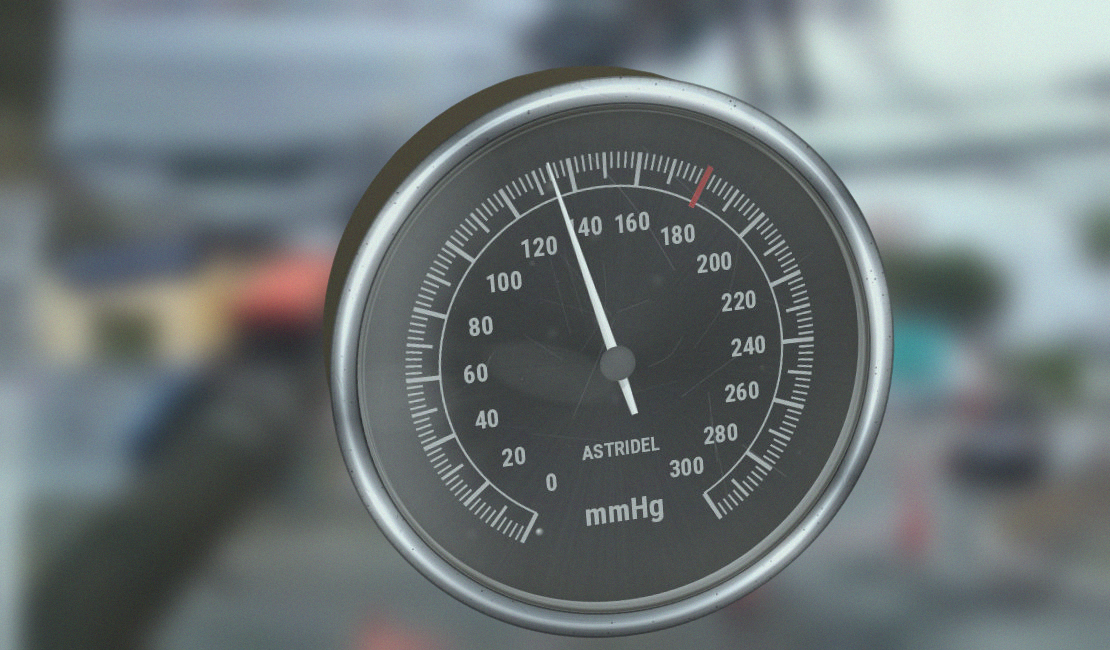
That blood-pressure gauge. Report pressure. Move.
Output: 134 mmHg
